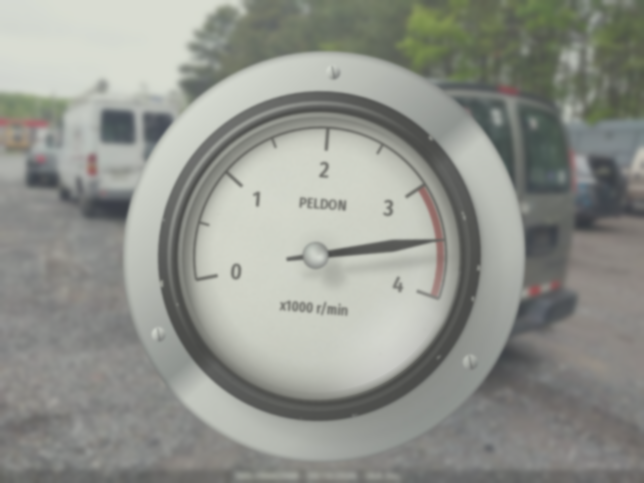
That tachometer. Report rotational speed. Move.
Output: 3500 rpm
